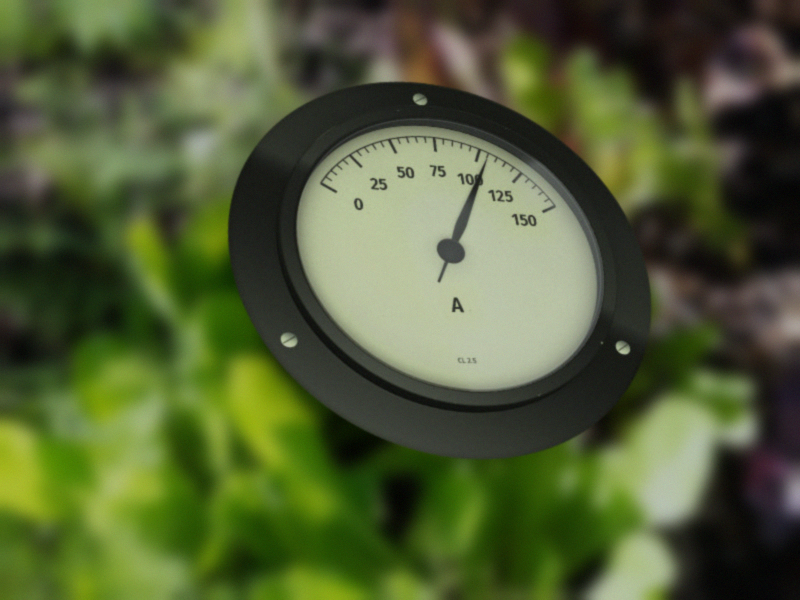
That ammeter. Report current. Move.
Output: 105 A
